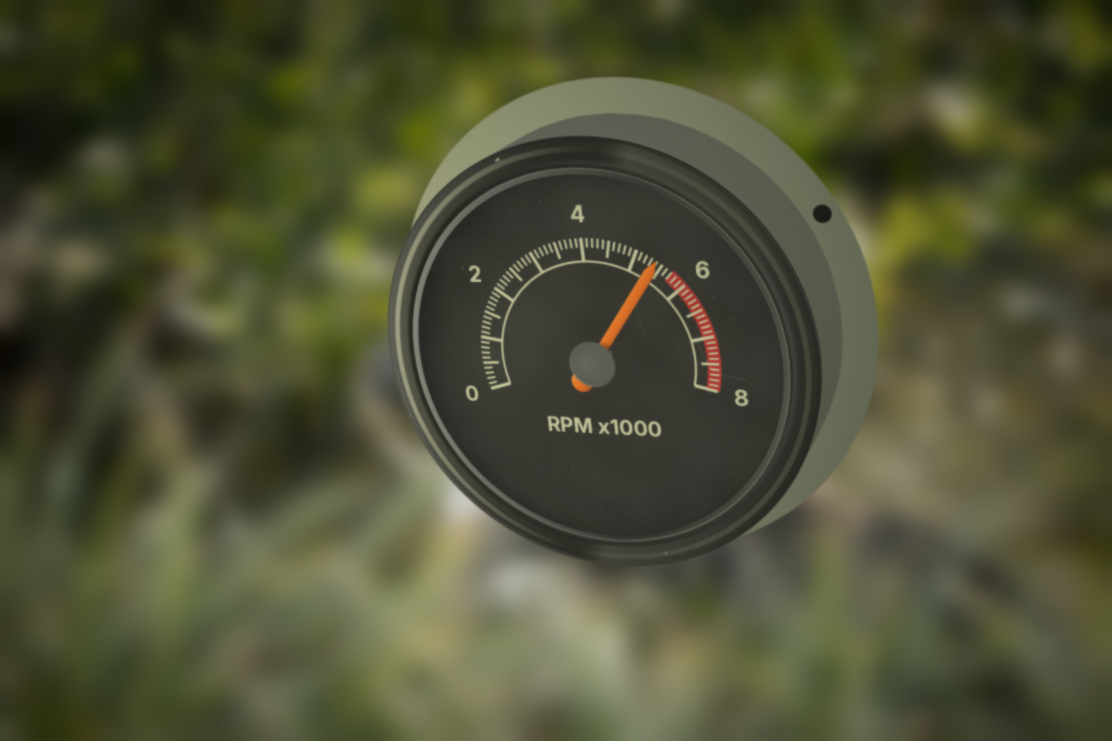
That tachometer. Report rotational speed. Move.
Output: 5400 rpm
